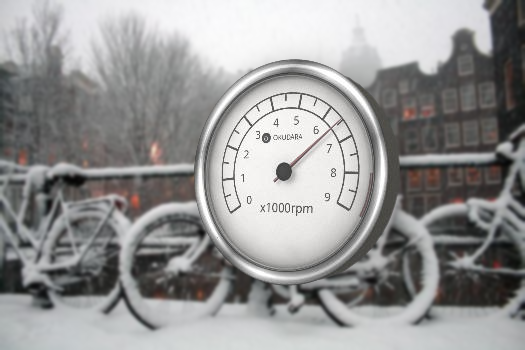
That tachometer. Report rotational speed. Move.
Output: 6500 rpm
